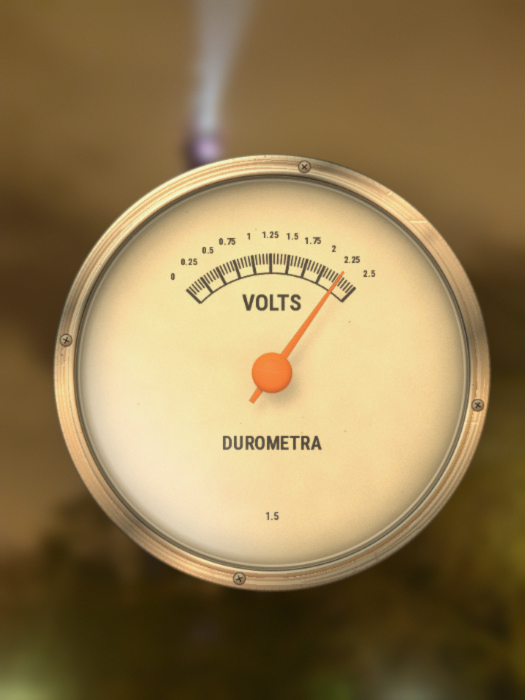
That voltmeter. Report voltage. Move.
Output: 2.25 V
